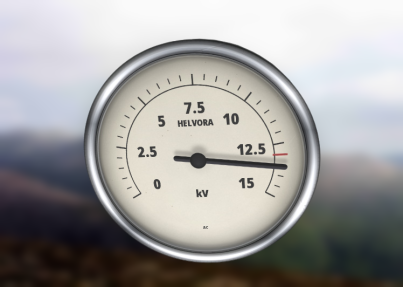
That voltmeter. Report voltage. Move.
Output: 13.5 kV
